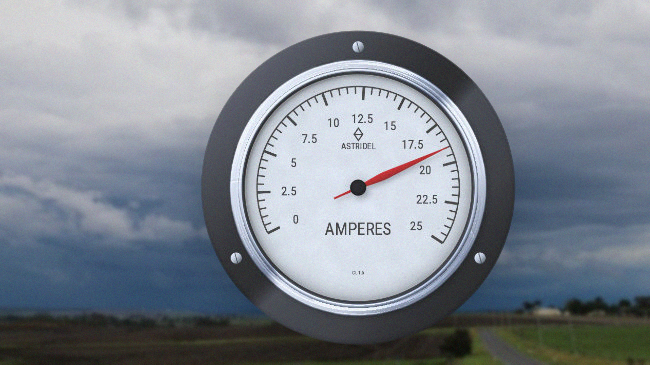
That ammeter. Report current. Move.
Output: 19 A
